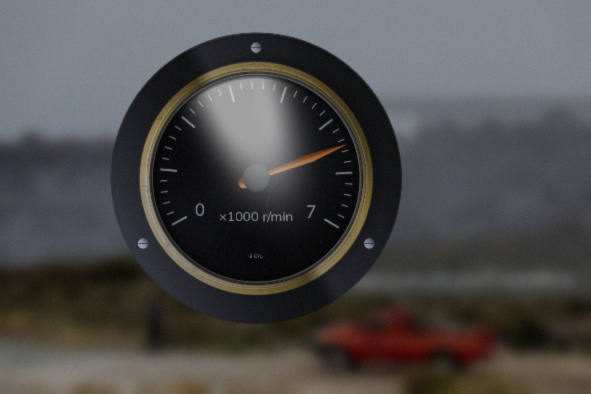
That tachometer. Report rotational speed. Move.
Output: 5500 rpm
